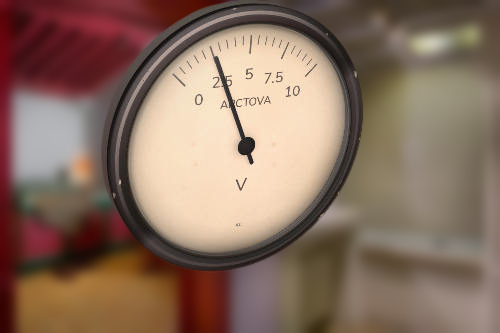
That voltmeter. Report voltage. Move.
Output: 2.5 V
